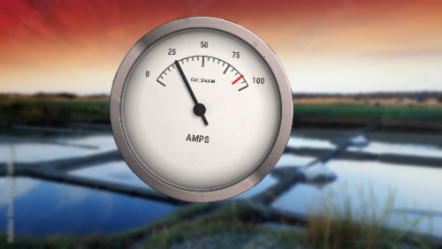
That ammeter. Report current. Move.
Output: 25 A
